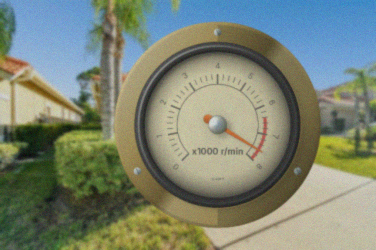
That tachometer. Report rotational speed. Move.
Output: 7600 rpm
